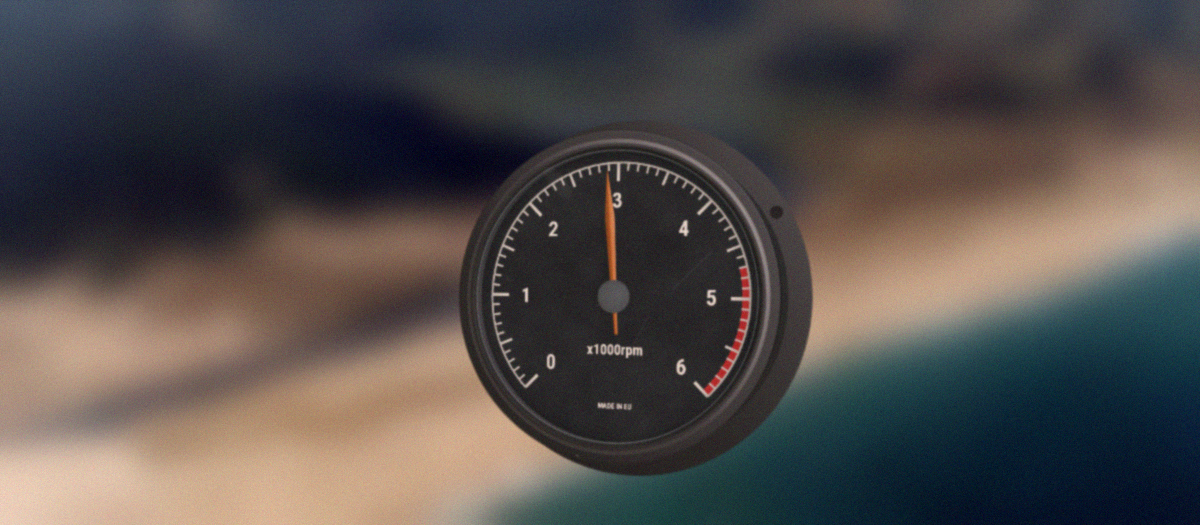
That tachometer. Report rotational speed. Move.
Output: 2900 rpm
